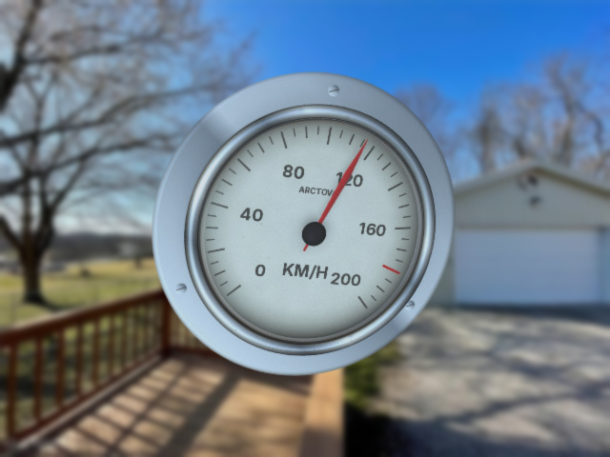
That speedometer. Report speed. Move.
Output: 115 km/h
